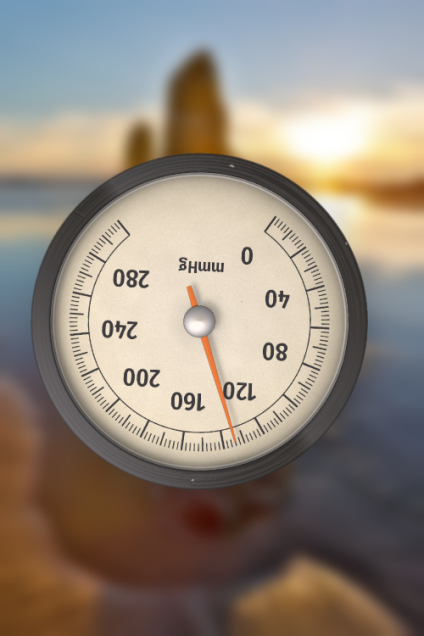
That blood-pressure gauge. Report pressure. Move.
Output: 134 mmHg
